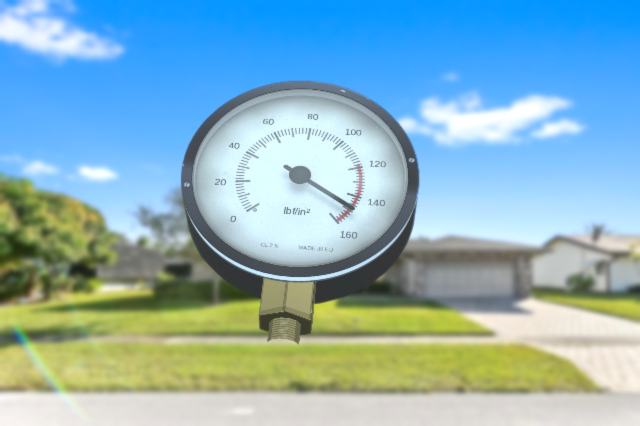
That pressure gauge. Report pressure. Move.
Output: 150 psi
